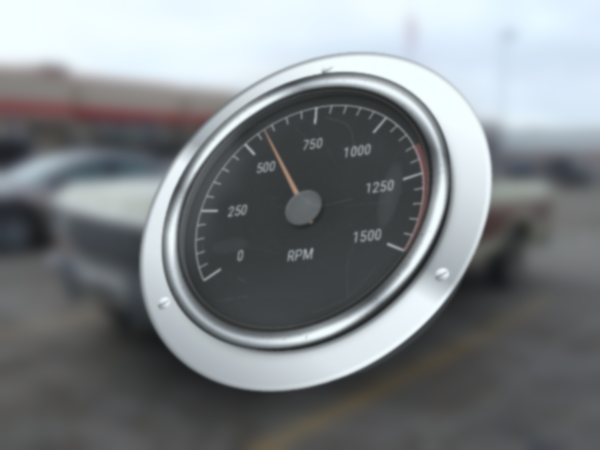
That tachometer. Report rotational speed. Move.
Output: 575 rpm
